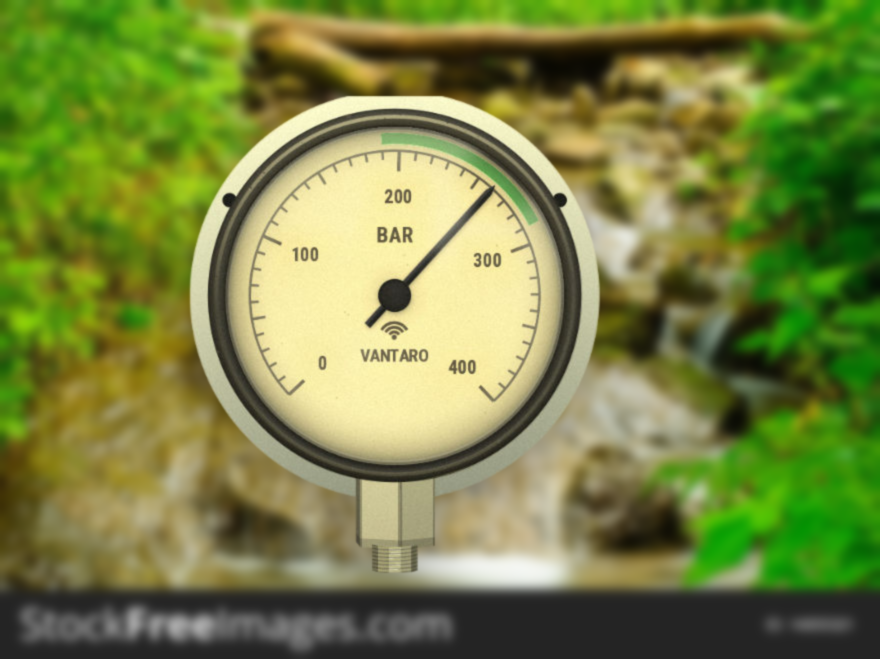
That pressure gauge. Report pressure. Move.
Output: 260 bar
